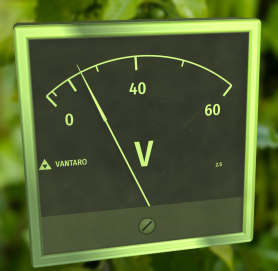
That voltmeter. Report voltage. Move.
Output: 25 V
